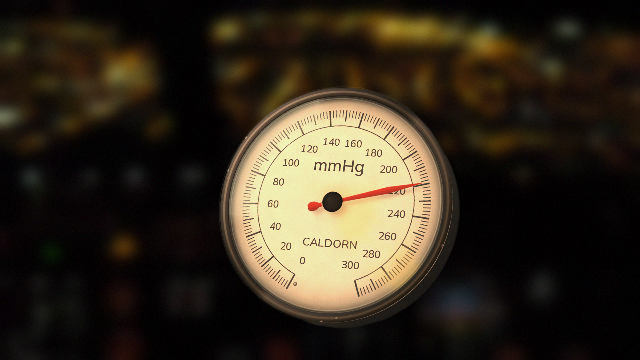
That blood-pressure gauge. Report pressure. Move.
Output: 220 mmHg
